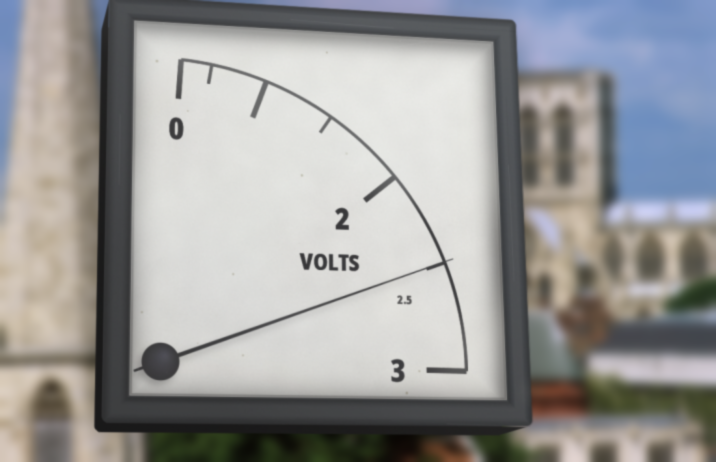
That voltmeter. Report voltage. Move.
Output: 2.5 V
